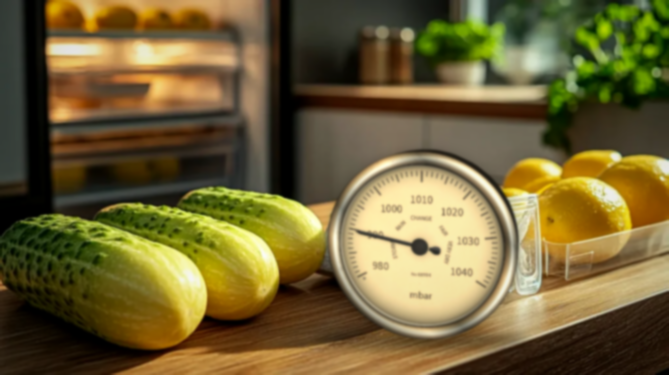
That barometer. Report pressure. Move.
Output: 990 mbar
